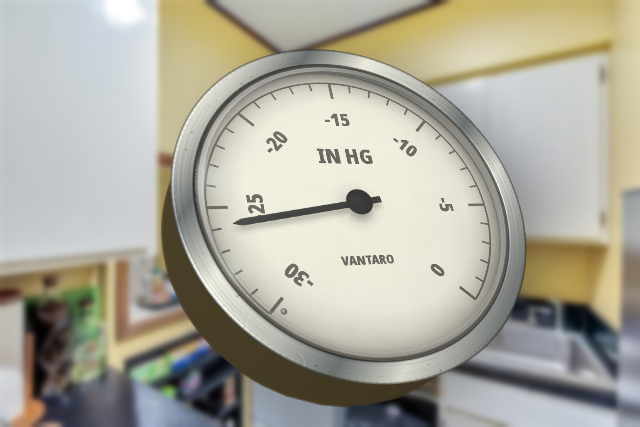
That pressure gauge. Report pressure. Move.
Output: -26 inHg
